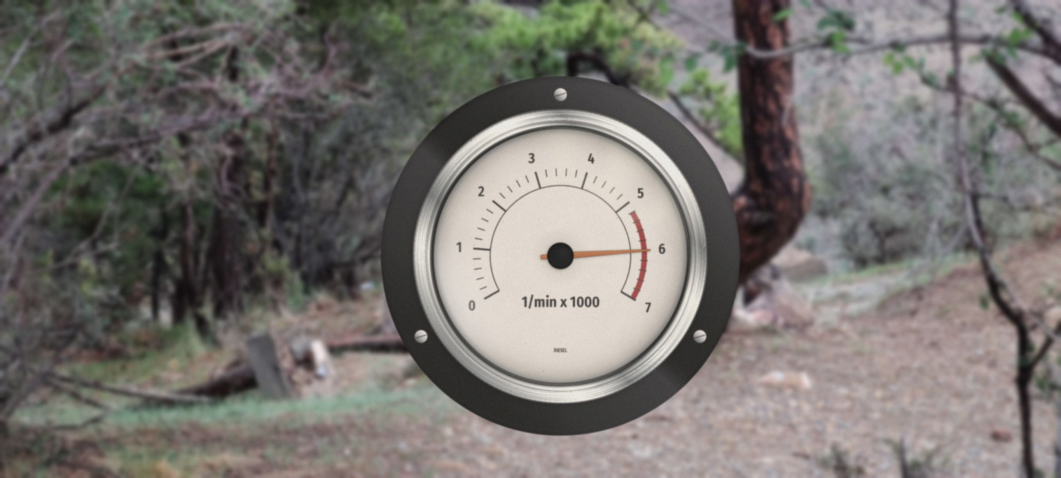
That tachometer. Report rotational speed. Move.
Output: 6000 rpm
